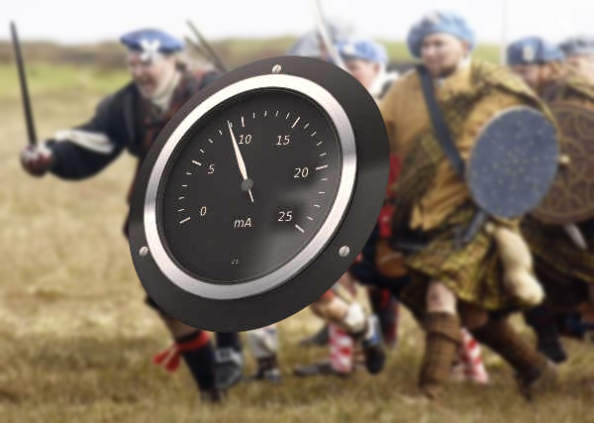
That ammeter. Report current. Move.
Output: 9 mA
